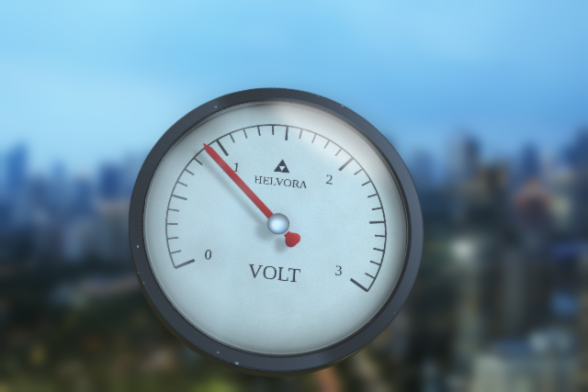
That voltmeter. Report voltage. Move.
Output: 0.9 V
